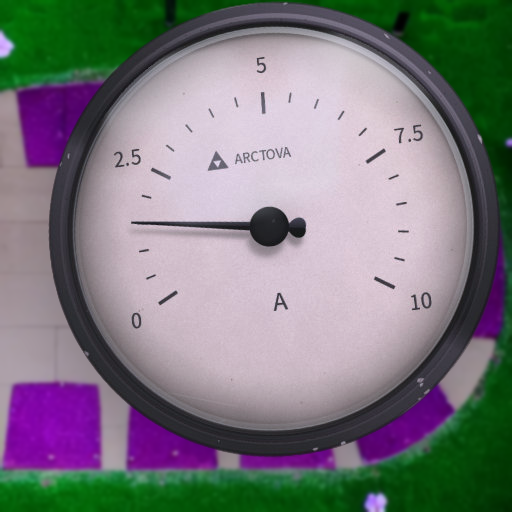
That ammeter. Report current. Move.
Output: 1.5 A
